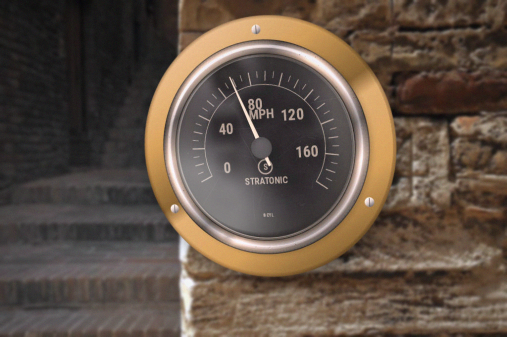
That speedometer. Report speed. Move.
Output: 70 mph
